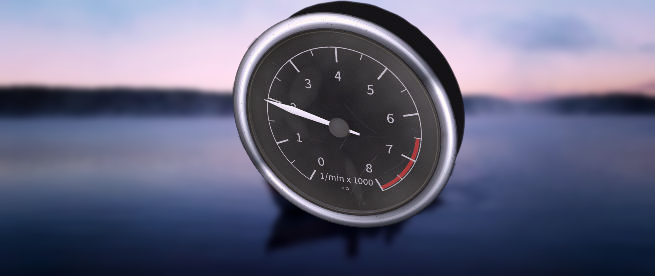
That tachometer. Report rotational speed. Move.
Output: 2000 rpm
